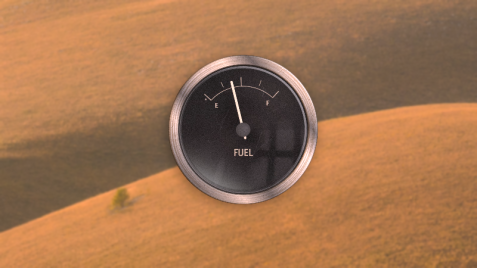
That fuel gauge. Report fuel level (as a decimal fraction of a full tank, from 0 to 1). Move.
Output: 0.375
